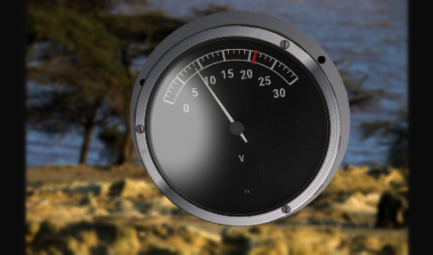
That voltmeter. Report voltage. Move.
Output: 9 V
